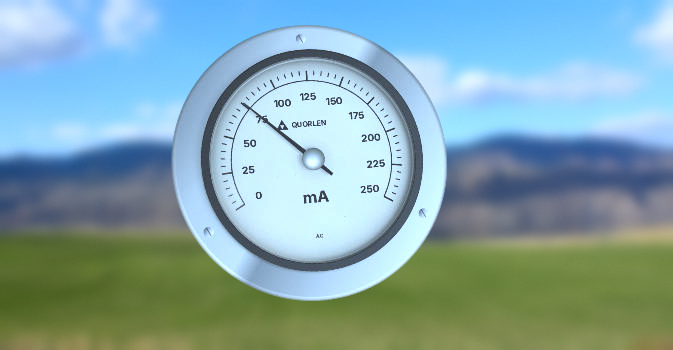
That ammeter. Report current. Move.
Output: 75 mA
